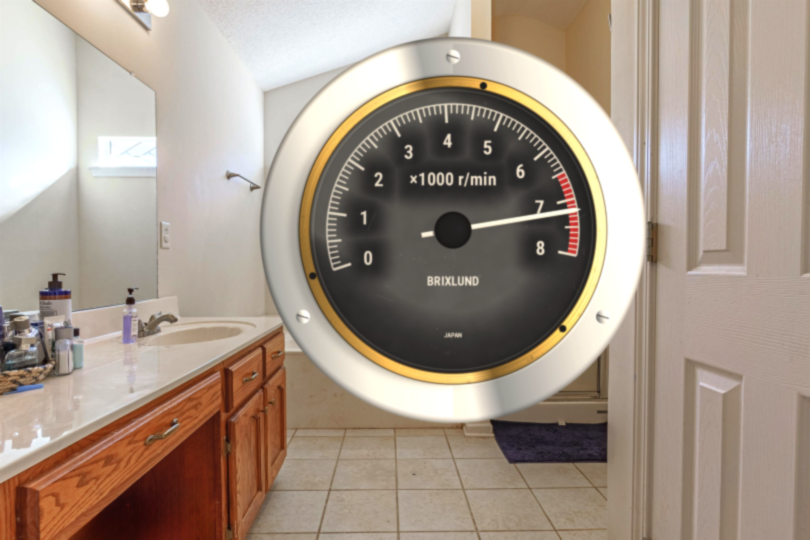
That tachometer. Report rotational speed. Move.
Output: 7200 rpm
